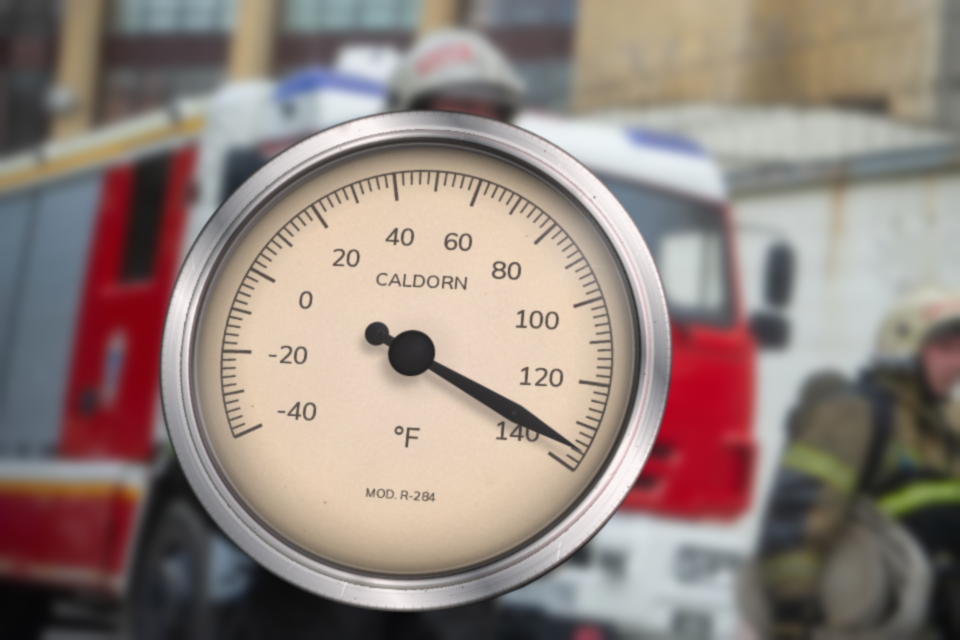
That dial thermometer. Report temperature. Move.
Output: 136 °F
